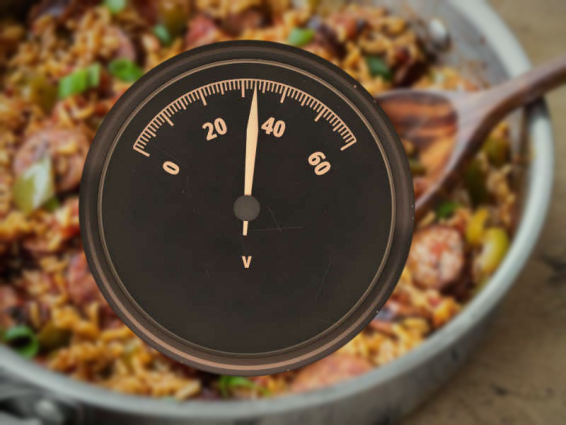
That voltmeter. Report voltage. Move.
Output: 33 V
